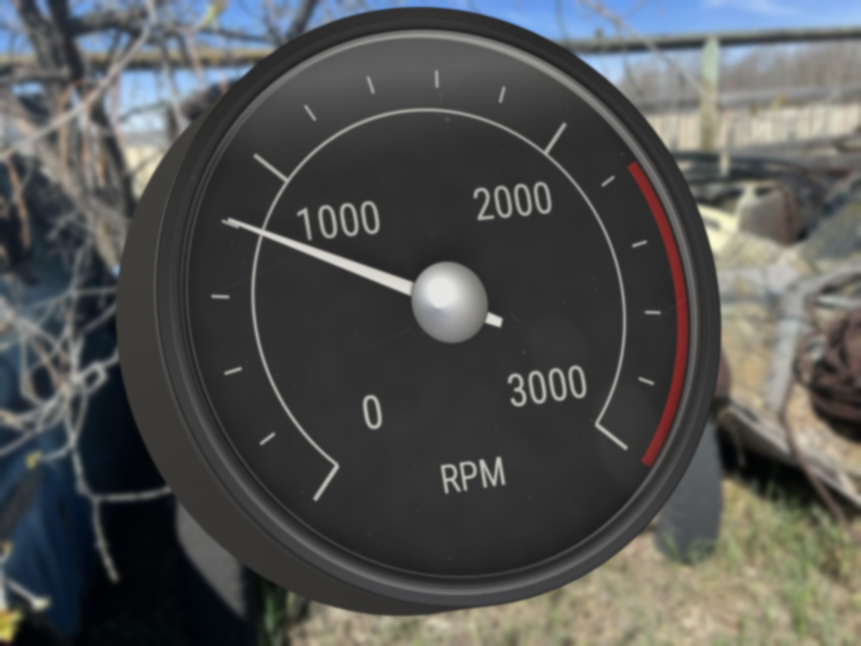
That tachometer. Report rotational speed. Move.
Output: 800 rpm
